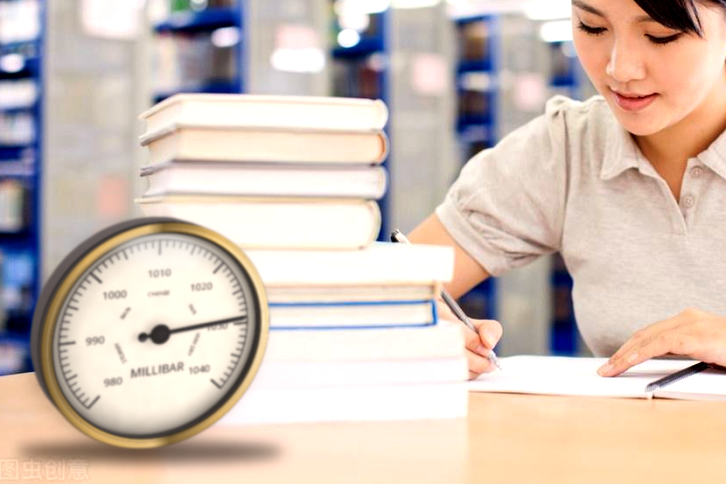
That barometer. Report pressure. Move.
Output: 1029 mbar
